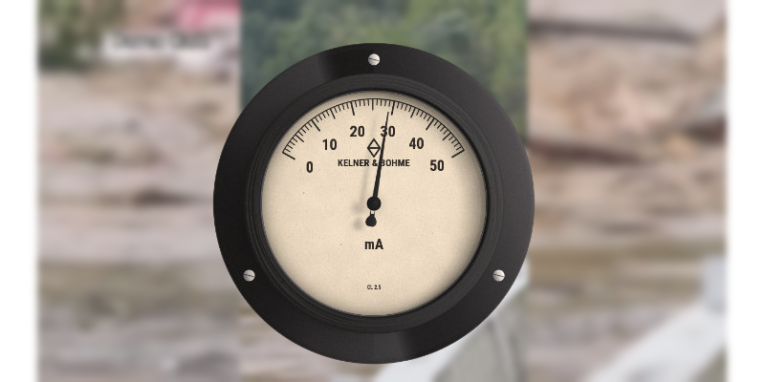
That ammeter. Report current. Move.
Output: 29 mA
